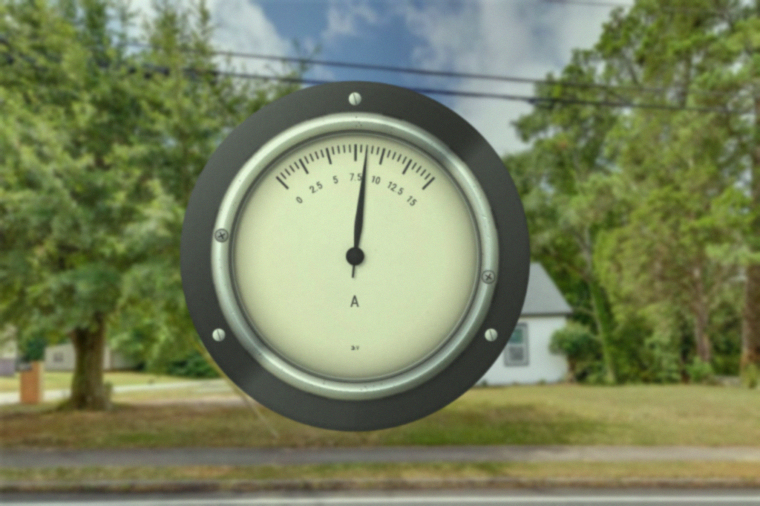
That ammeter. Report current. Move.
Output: 8.5 A
